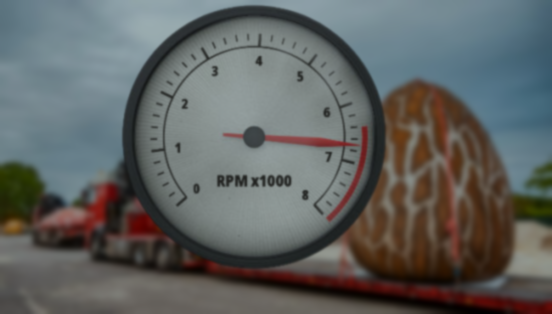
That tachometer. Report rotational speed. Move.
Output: 6700 rpm
